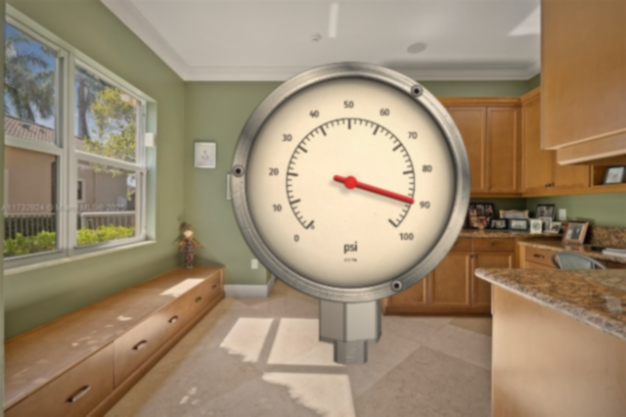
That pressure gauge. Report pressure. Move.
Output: 90 psi
